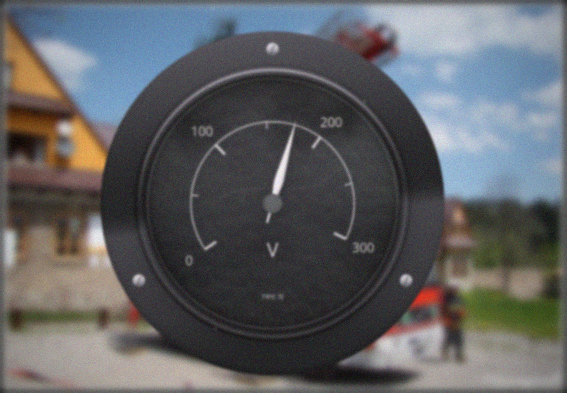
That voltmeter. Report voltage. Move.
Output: 175 V
